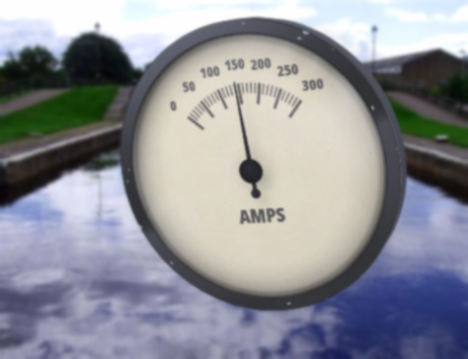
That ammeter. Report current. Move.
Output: 150 A
